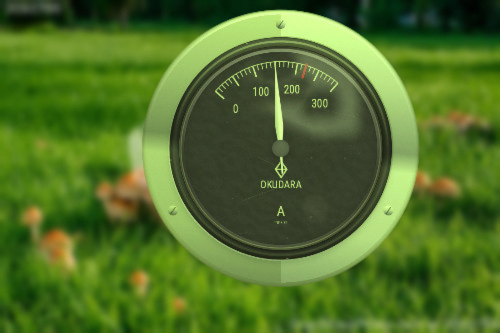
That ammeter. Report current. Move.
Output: 150 A
